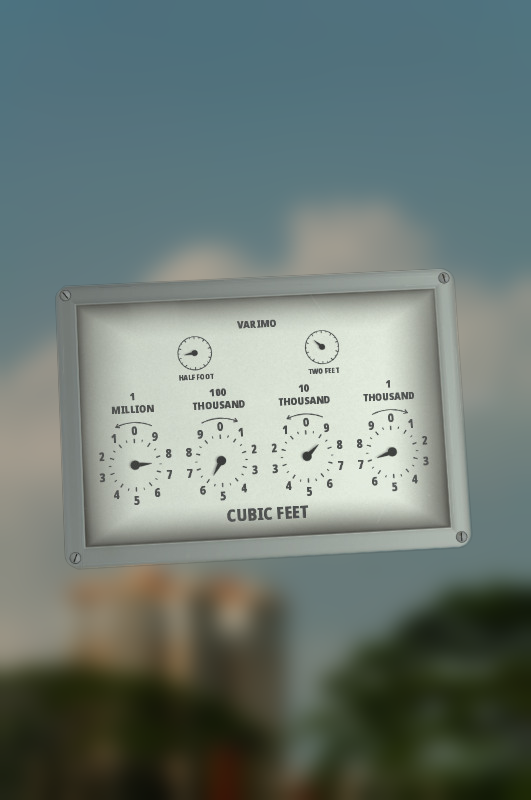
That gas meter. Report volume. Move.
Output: 758700 ft³
